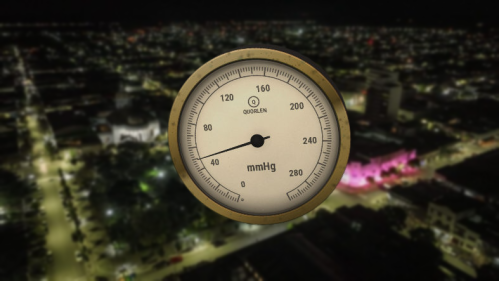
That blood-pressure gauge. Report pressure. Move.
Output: 50 mmHg
